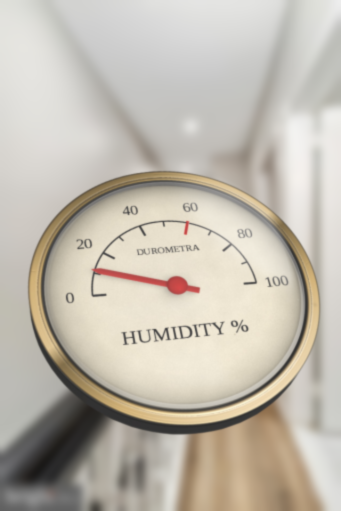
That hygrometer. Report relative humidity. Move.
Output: 10 %
